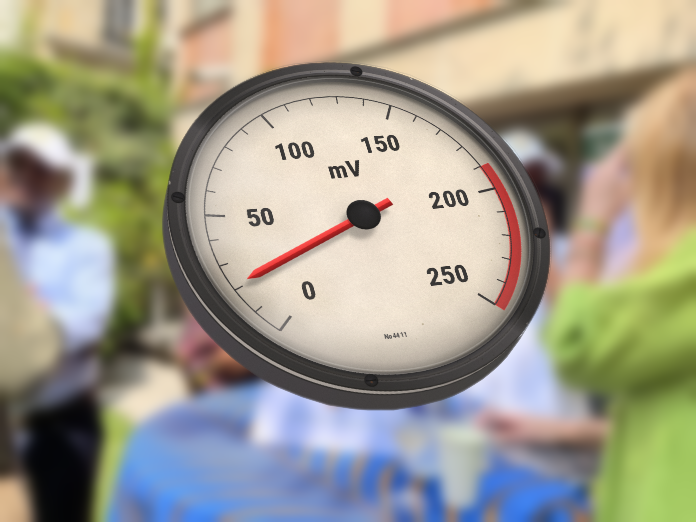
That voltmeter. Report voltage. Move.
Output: 20 mV
